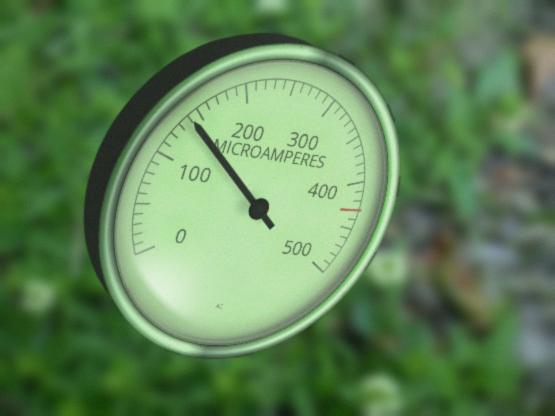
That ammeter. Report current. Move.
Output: 140 µA
